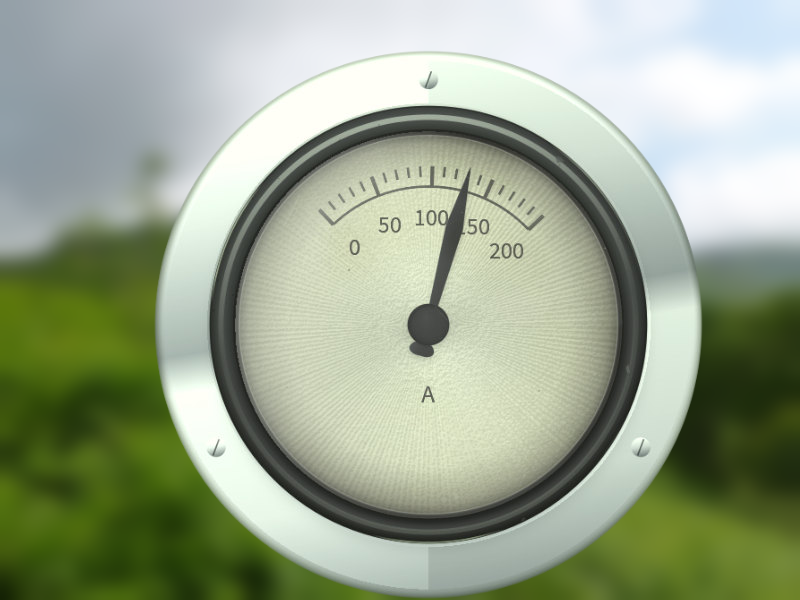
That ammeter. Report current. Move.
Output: 130 A
